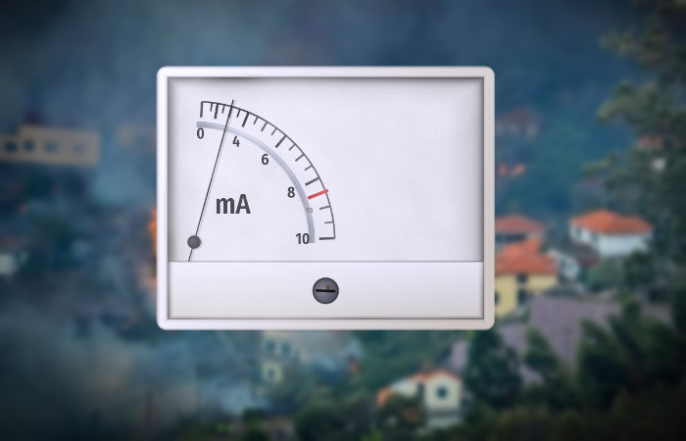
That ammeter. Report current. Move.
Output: 3 mA
